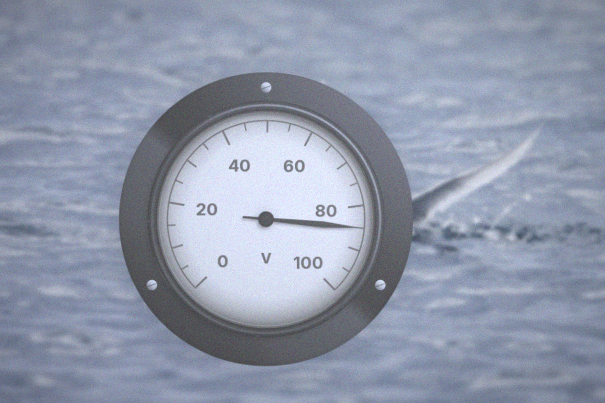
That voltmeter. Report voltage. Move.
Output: 85 V
